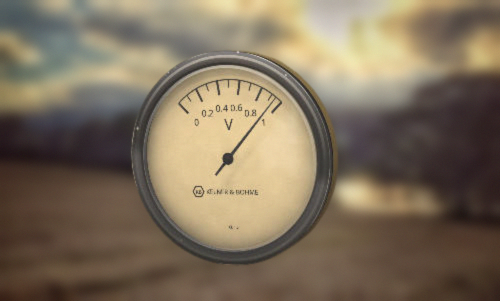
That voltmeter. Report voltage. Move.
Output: 0.95 V
